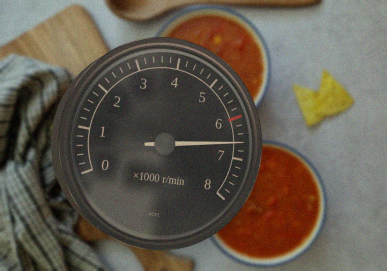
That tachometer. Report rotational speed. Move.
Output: 6600 rpm
